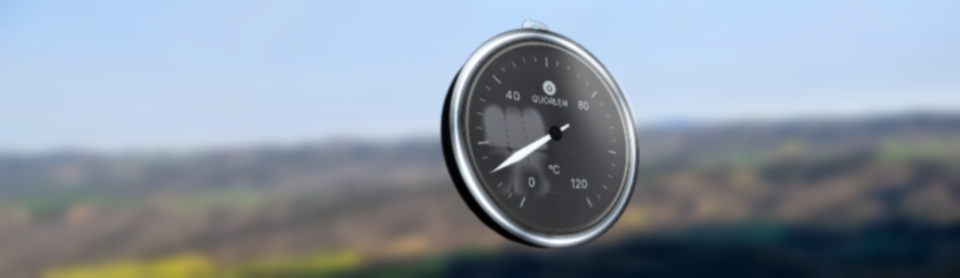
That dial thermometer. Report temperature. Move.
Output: 12 °C
